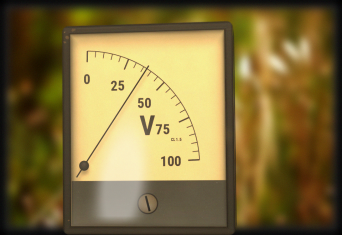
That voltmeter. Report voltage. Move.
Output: 37.5 V
